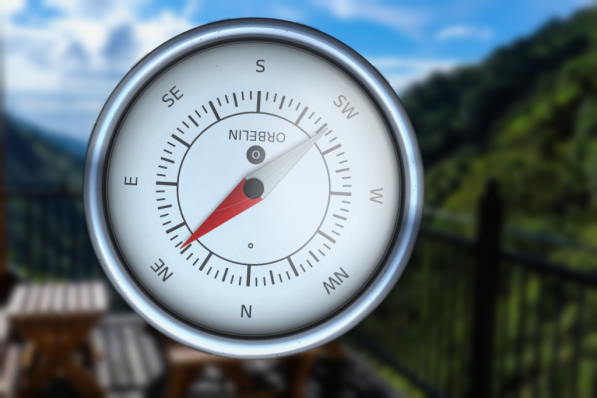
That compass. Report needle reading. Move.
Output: 47.5 °
